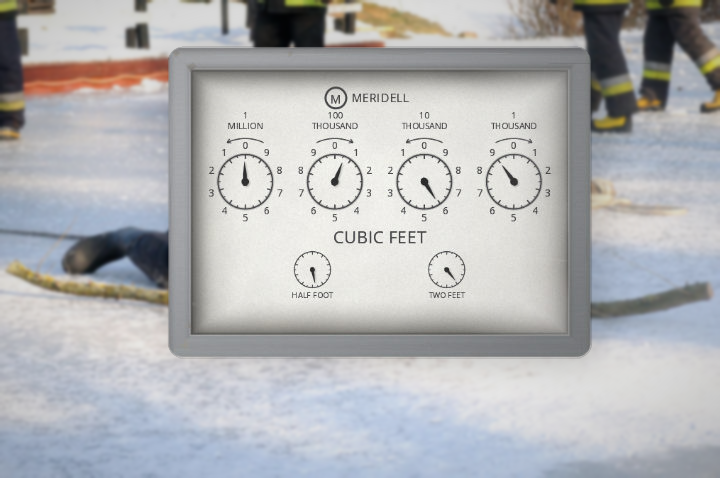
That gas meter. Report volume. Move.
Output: 5900 ft³
